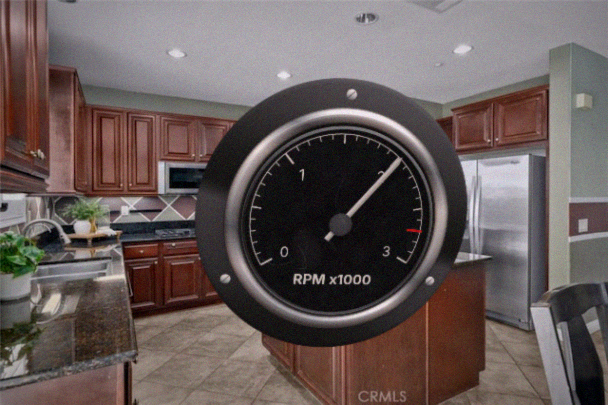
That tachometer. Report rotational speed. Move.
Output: 2000 rpm
